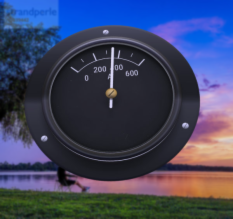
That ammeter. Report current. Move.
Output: 350 A
